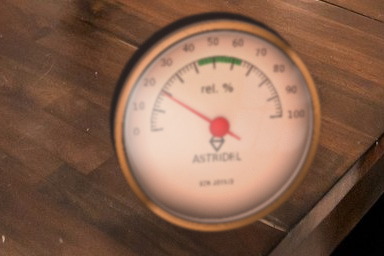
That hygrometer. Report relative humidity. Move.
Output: 20 %
